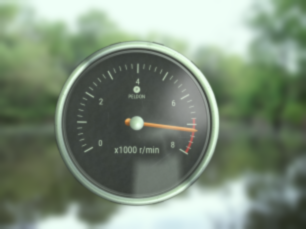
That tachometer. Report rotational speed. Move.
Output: 7200 rpm
